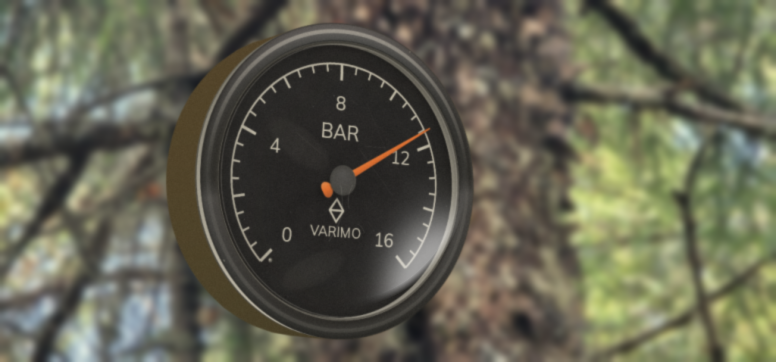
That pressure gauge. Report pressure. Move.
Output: 11.5 bar
